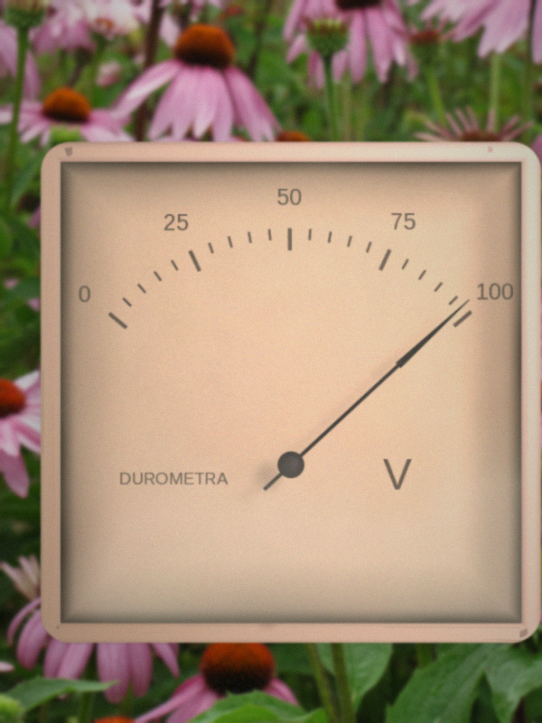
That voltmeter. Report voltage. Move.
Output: 97.5 V
